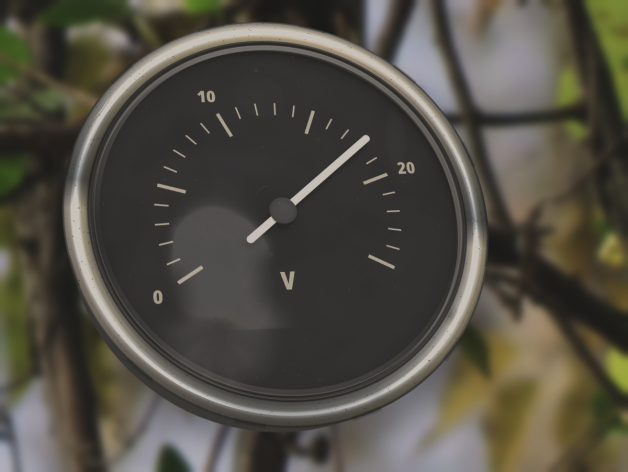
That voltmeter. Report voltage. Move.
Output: 18 V
